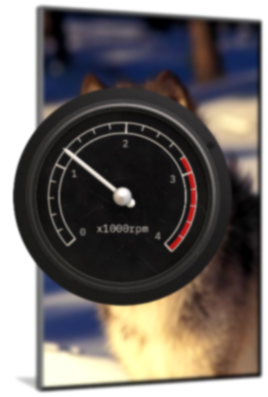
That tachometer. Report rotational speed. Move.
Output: 1200 rpm
